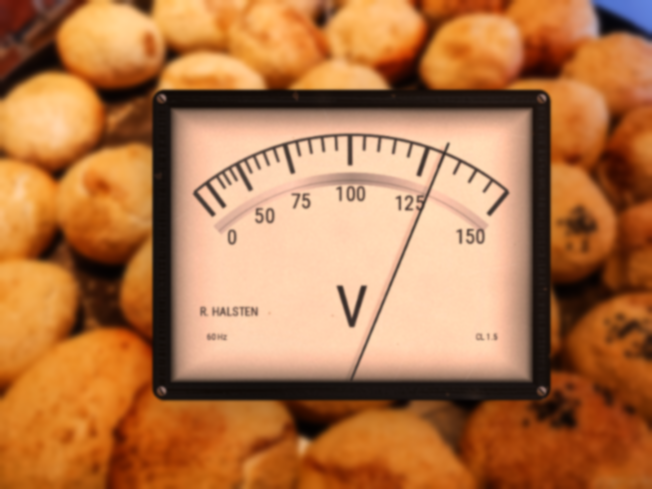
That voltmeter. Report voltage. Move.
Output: 130 V
